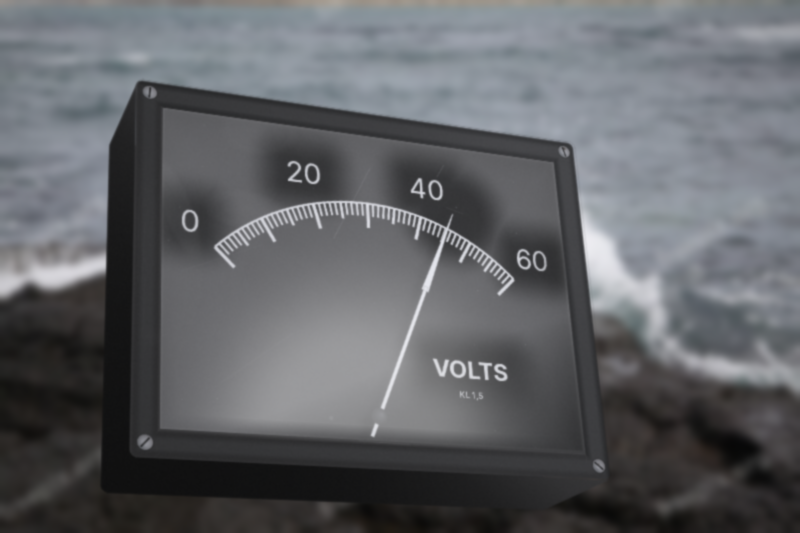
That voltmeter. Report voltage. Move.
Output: 45 V
